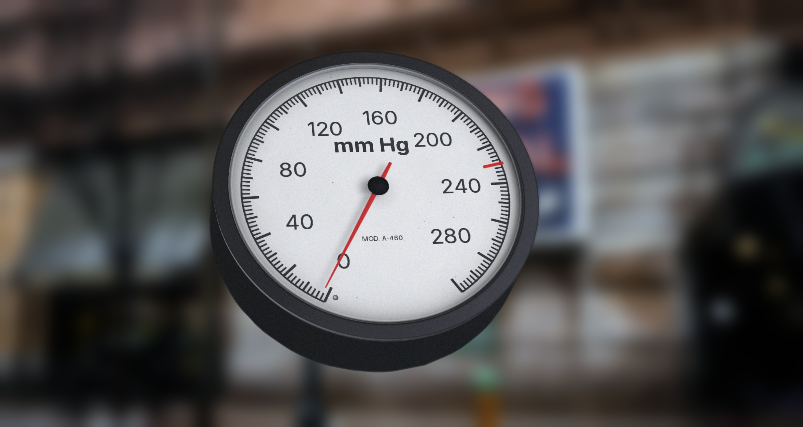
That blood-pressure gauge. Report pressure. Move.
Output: 2 mmHg
